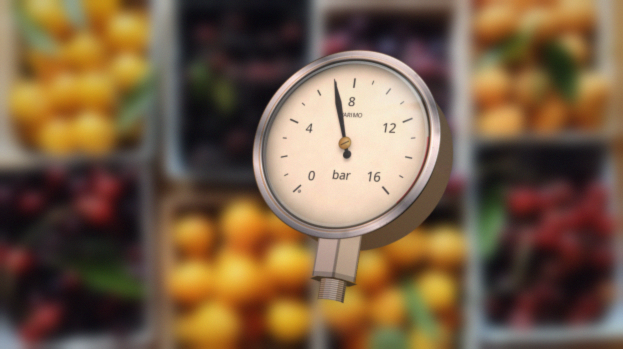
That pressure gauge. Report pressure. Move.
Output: 7 bar
